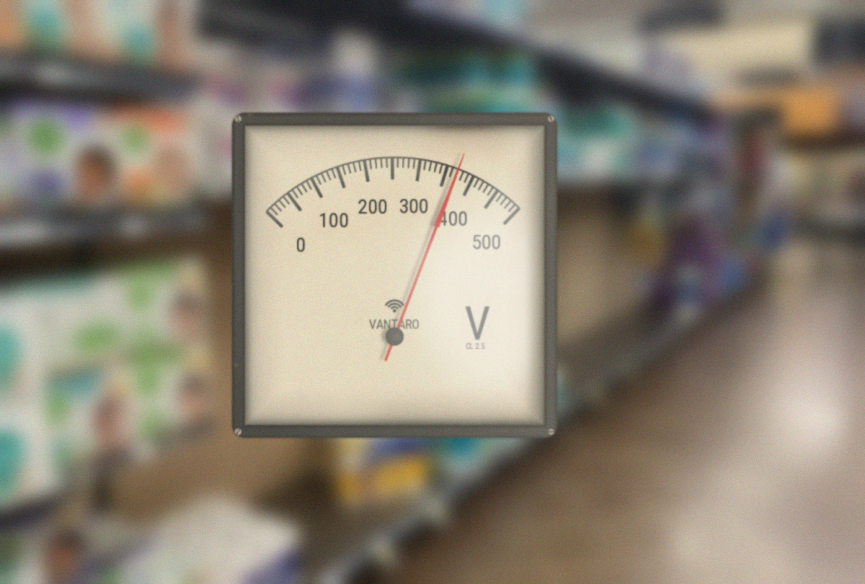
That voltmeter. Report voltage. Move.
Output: 370 V
